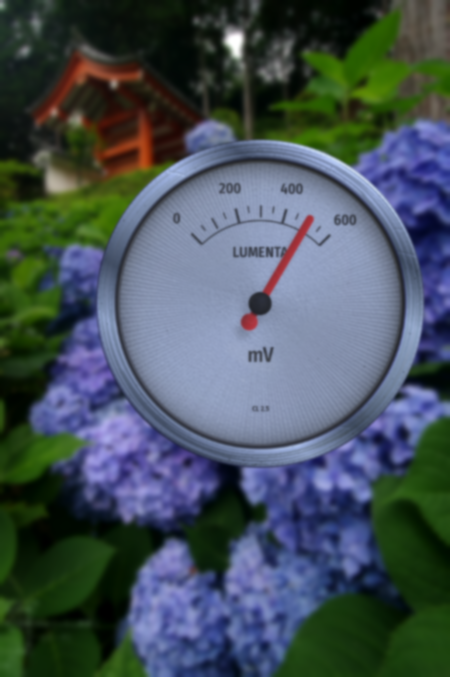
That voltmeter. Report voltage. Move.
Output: 500 mV
